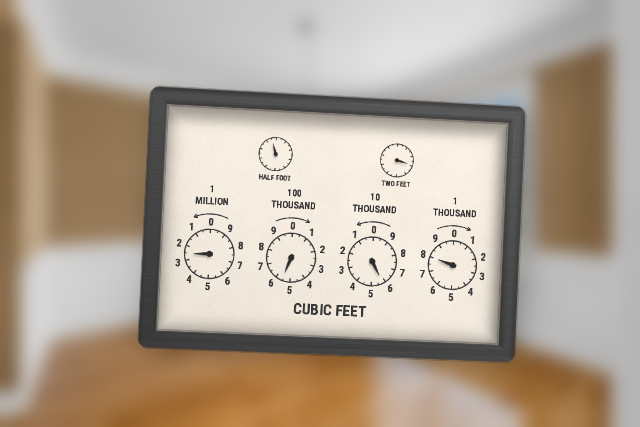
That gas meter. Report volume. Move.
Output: 255800 ft³
